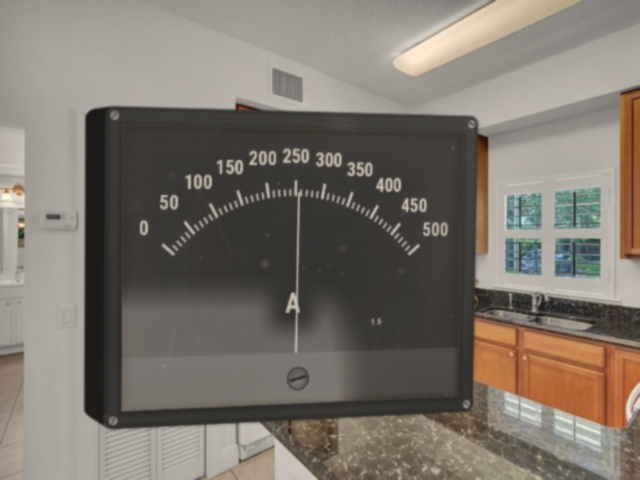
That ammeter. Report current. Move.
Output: 250 A
